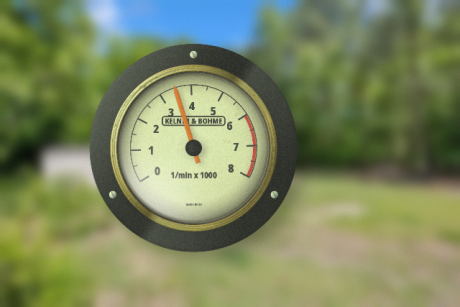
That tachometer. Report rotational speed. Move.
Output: 3500 rpm
